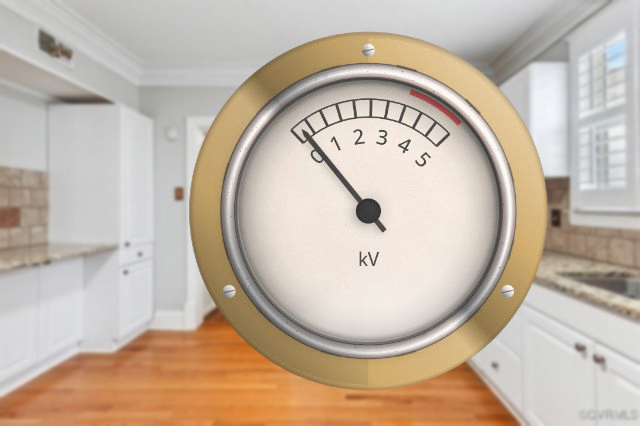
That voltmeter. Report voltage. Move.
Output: 0.25 kV
